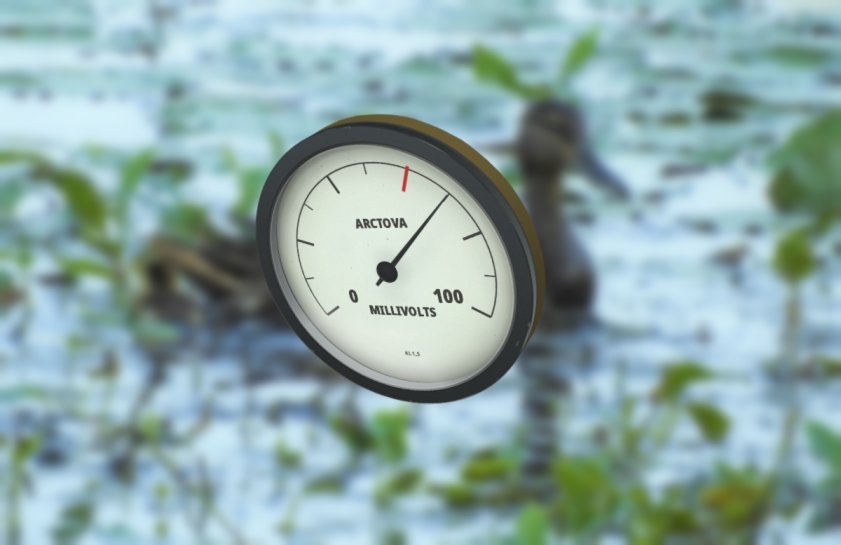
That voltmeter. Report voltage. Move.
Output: 70 mV
